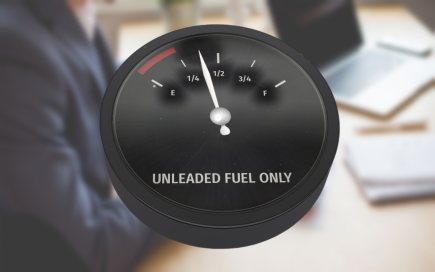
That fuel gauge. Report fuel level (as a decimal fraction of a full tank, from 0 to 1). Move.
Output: 0.375
